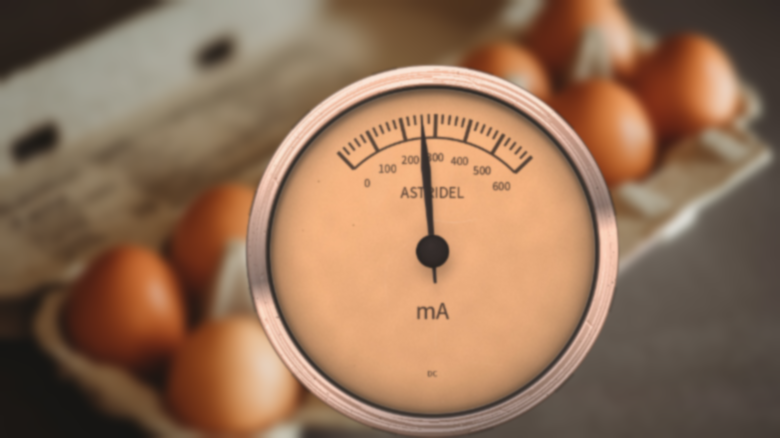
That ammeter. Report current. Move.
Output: 260 mA
